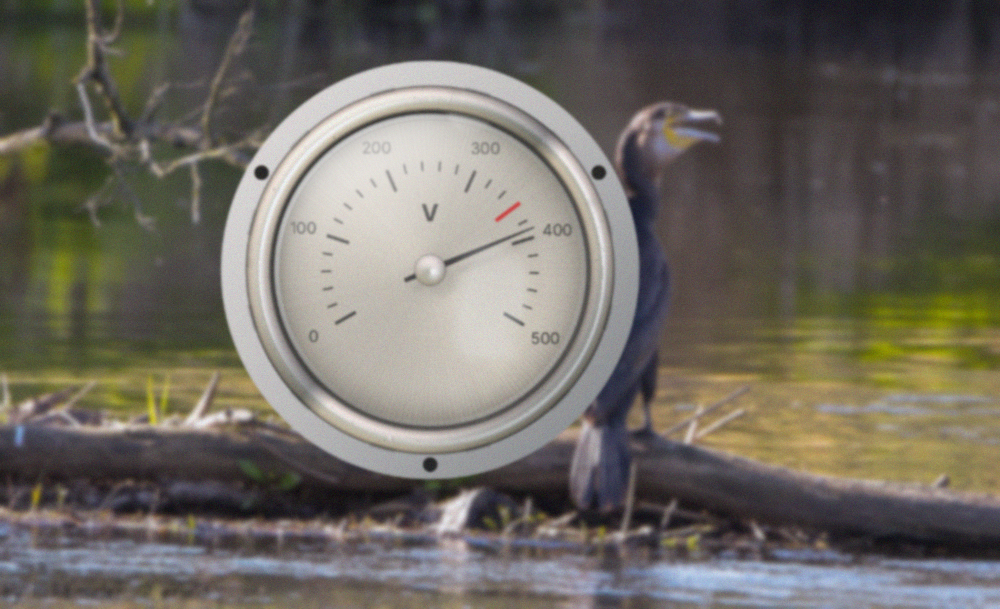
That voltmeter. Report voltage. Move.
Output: 390 V
